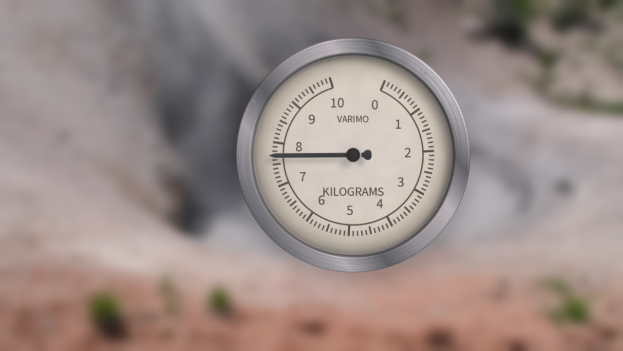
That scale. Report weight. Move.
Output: 7.7 kg
